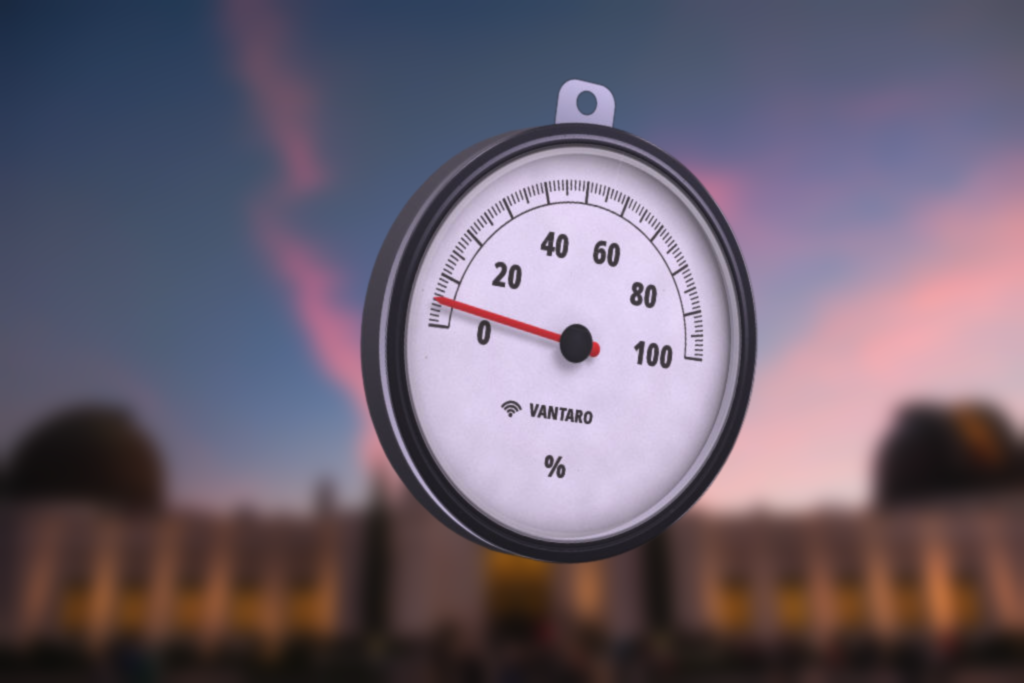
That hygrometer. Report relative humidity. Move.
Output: 5 %
